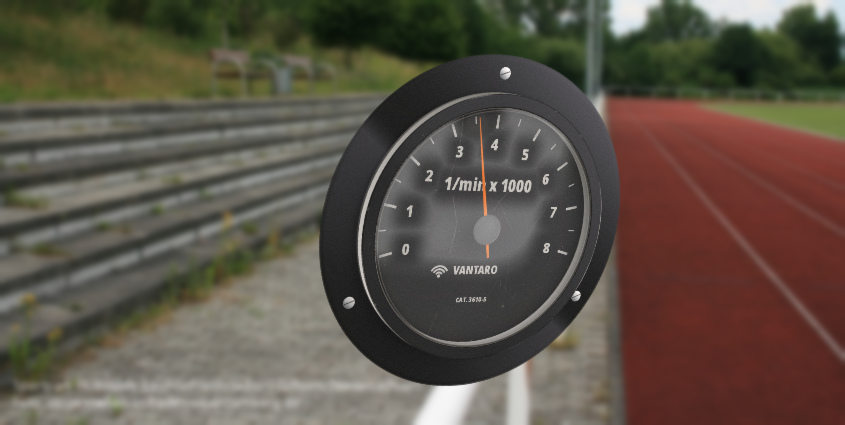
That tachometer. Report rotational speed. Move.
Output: 3500 rpm
